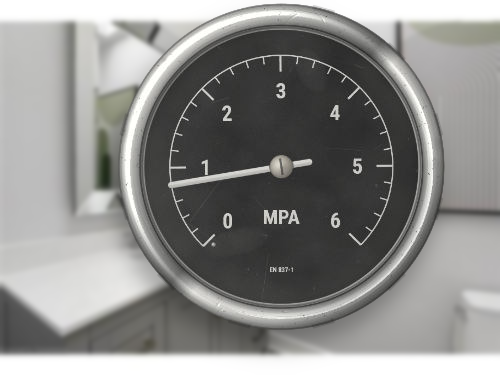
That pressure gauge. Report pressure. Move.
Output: 0.8 MPa
